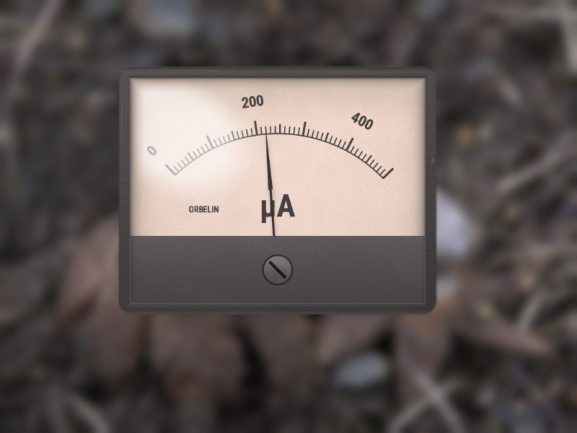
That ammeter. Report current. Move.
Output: 220 µA
